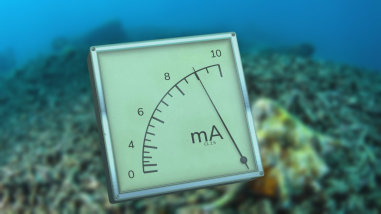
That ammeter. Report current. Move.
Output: 9 mA
